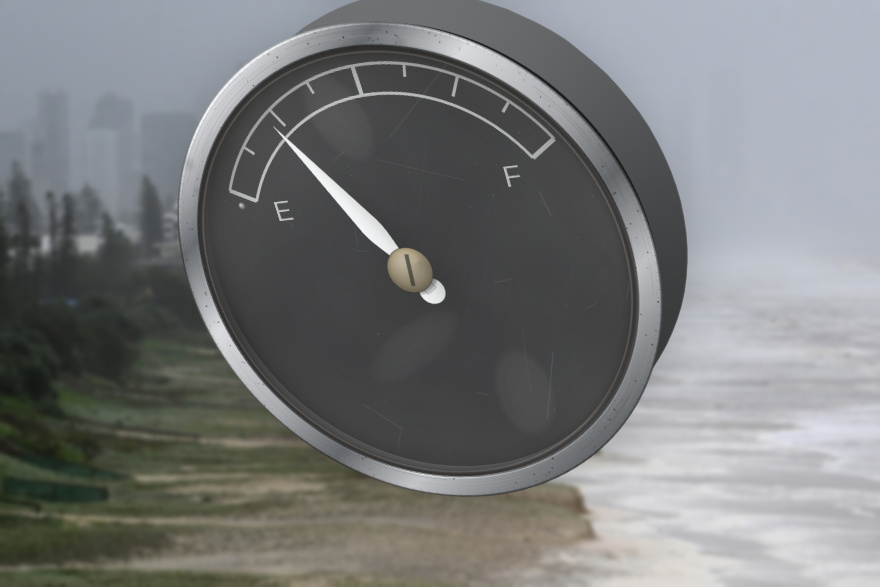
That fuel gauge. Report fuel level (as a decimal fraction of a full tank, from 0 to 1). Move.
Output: 0.25
